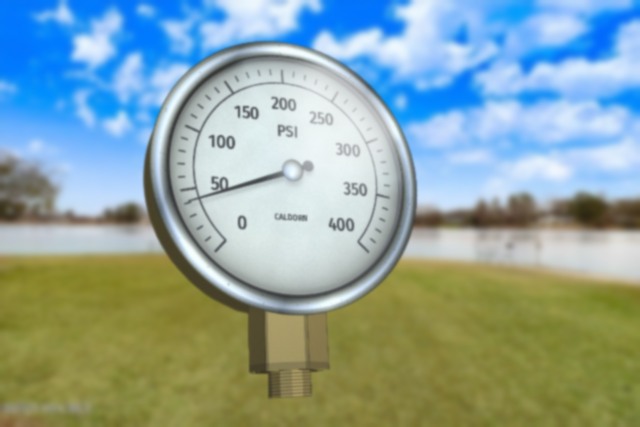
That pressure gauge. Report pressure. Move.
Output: 40 psi
